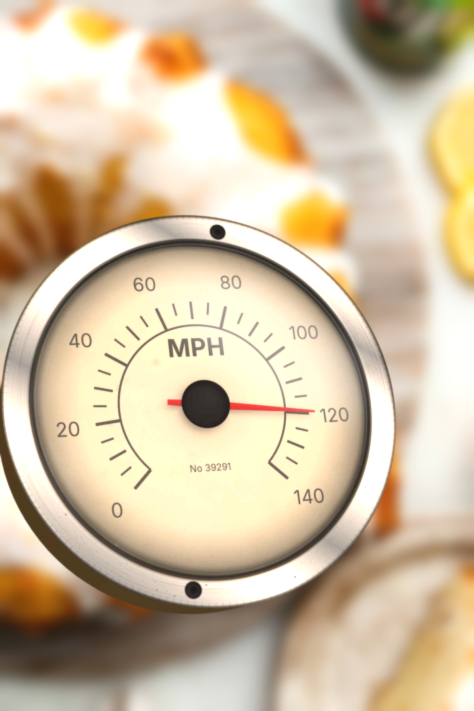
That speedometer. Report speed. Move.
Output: 120 mph
